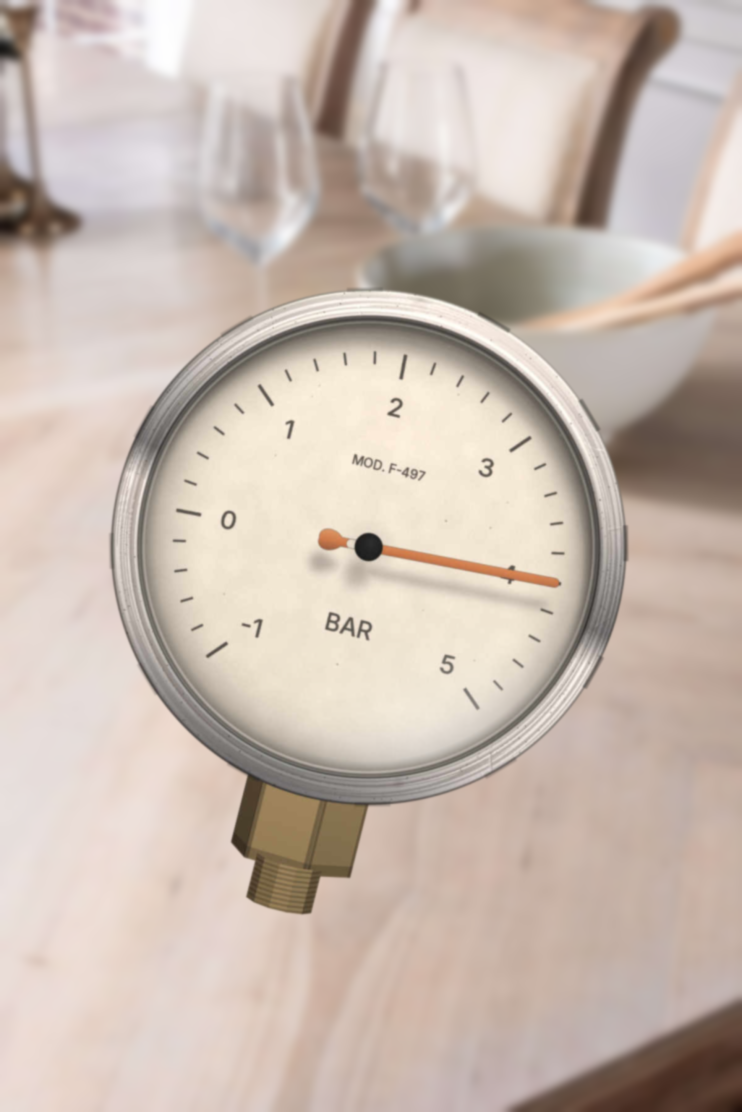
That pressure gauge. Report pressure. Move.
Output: 4 bar
